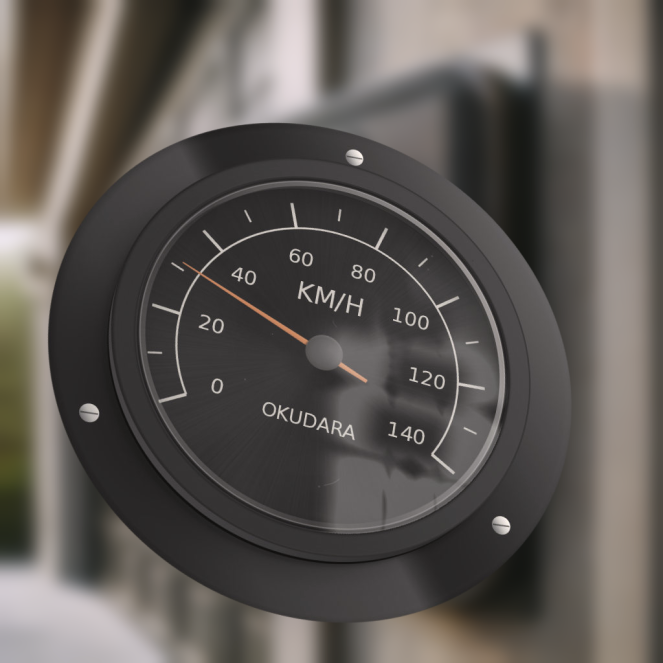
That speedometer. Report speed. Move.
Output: 30 km/h
